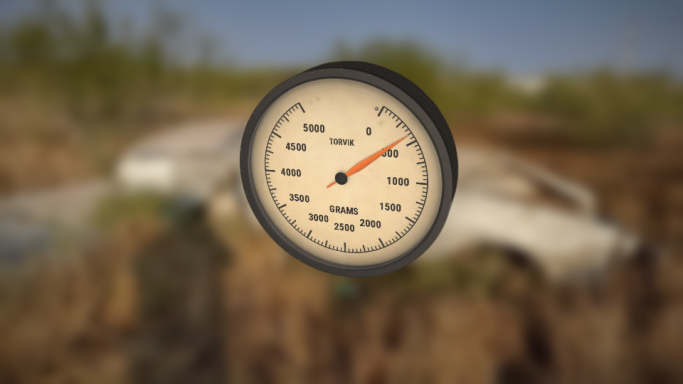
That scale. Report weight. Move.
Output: 400 g
